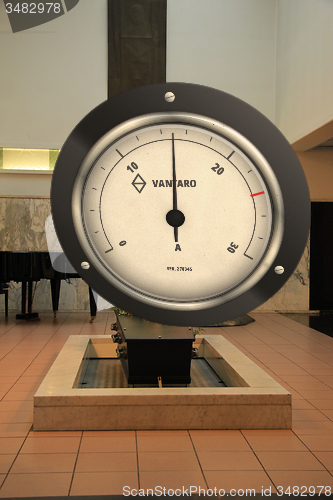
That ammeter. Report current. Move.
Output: 15 A
